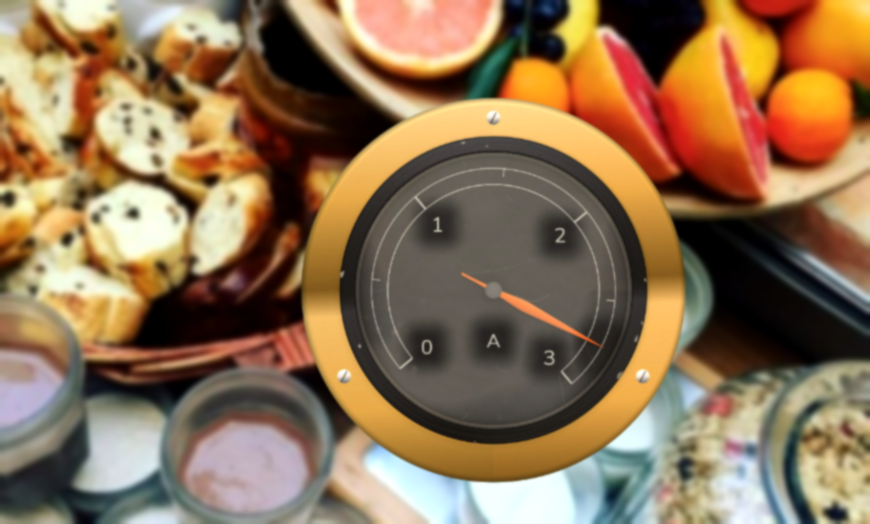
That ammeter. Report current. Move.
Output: 2.75 A
